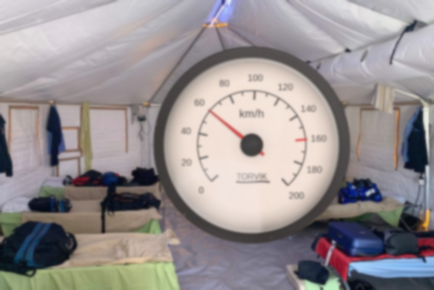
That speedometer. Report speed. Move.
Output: 60 km/h
